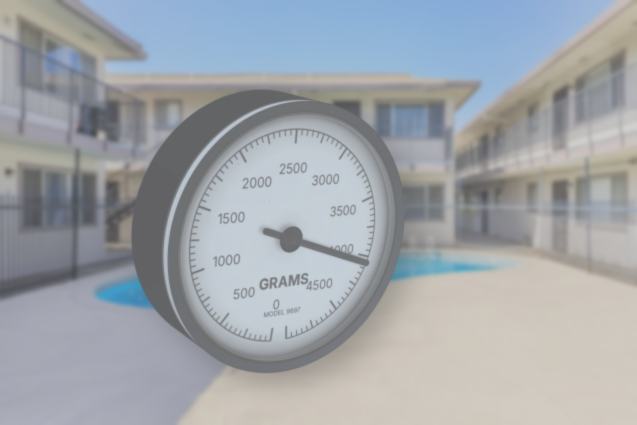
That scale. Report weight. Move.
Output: 4050 g
